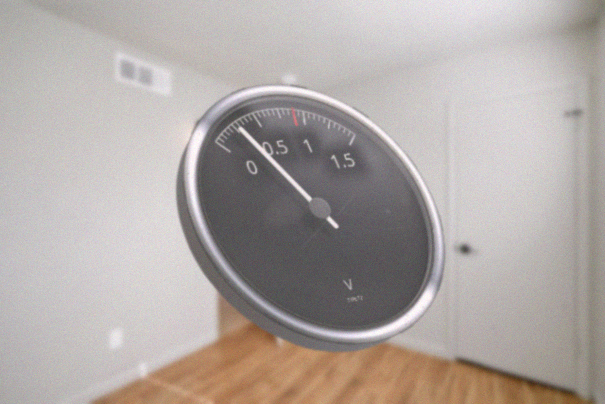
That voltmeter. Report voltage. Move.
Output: 0.25 V
